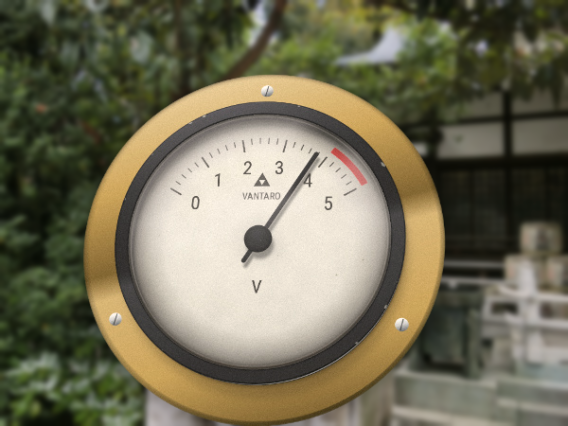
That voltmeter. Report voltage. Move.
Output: 3.8 V
